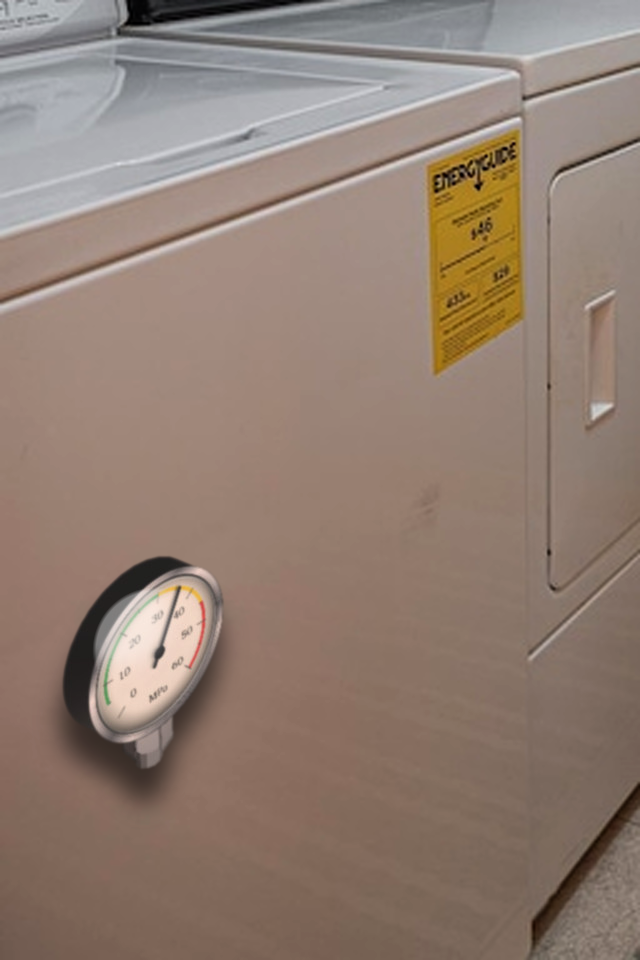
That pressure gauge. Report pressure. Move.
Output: 35 MPa
